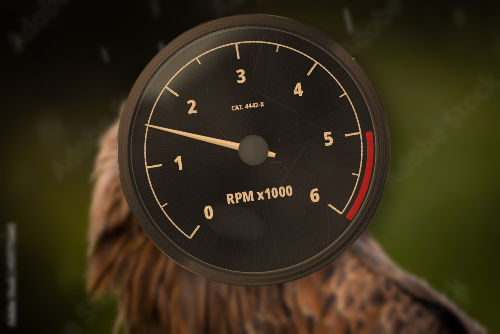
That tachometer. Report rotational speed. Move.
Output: 1500 rpm
